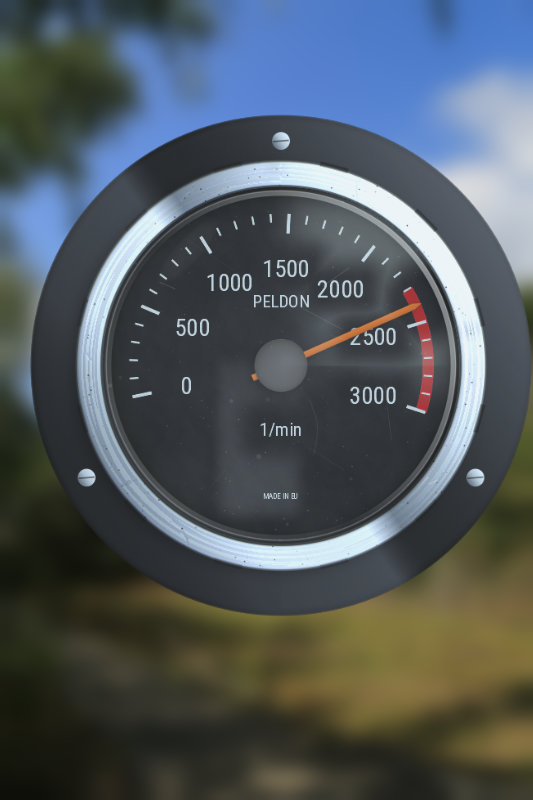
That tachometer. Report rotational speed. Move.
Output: 2400 rpm
